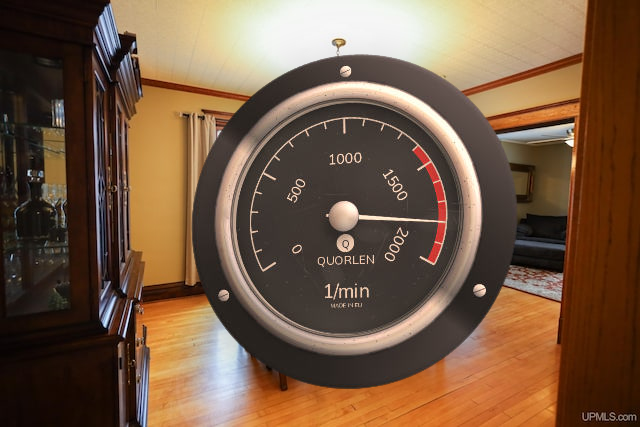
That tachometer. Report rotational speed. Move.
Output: 1800 rpm
